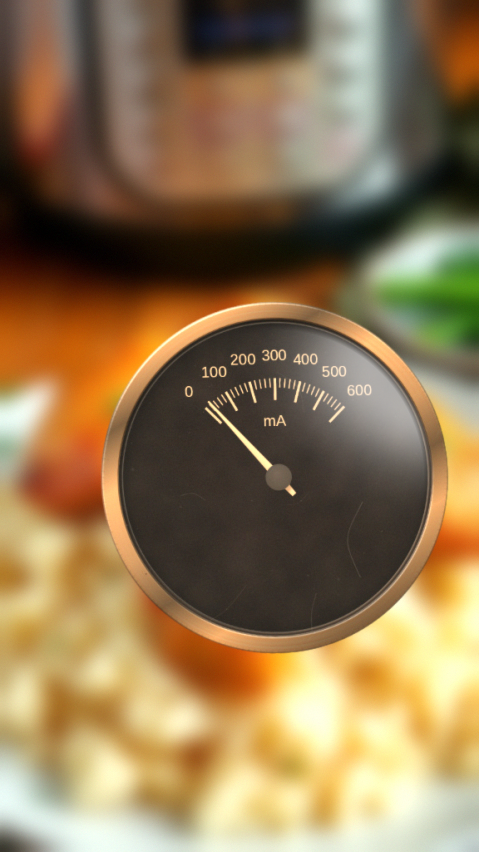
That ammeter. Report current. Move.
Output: 20 mA
